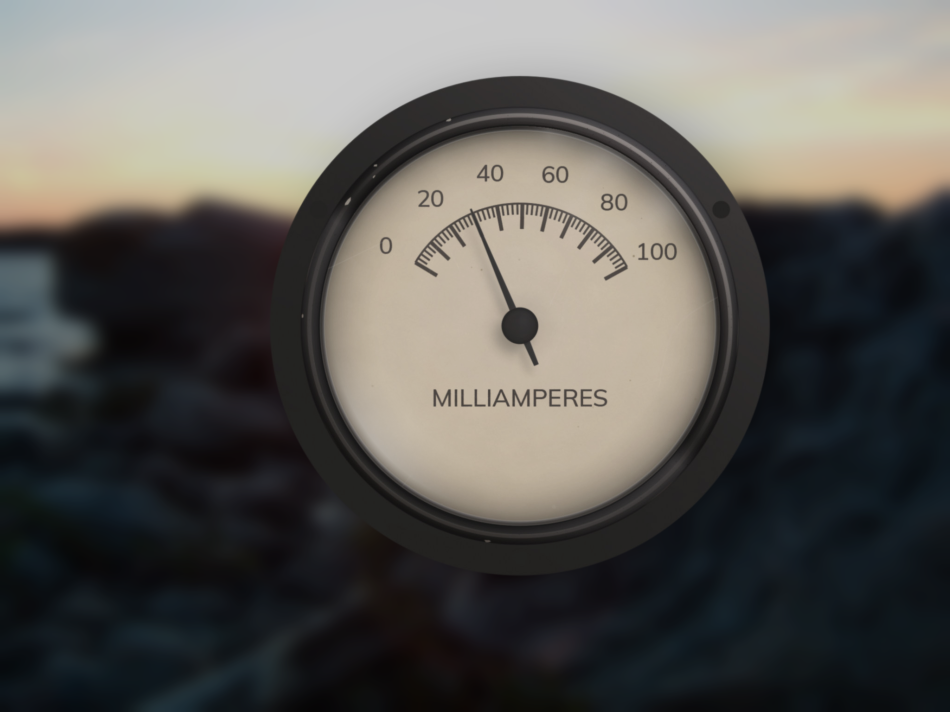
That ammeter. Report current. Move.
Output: 30 mA
